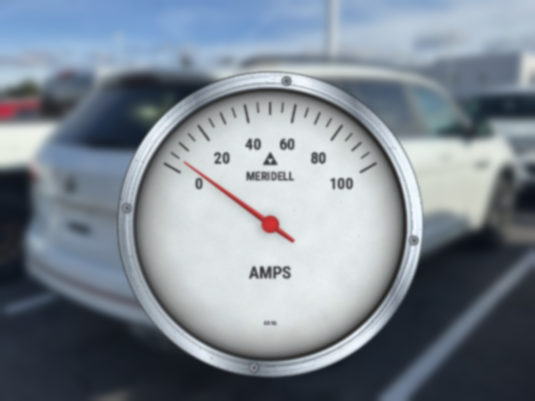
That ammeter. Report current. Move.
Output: 5 A
